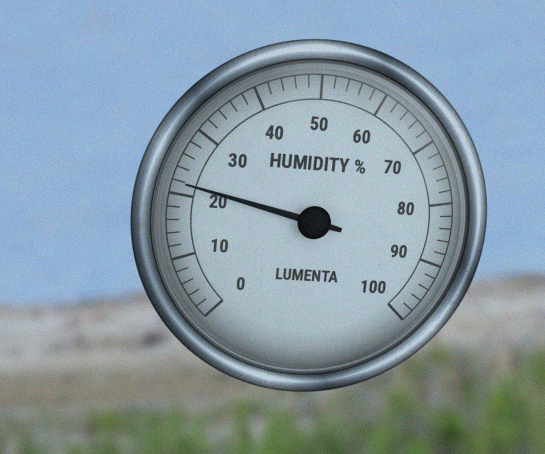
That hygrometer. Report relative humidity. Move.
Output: 22 %
